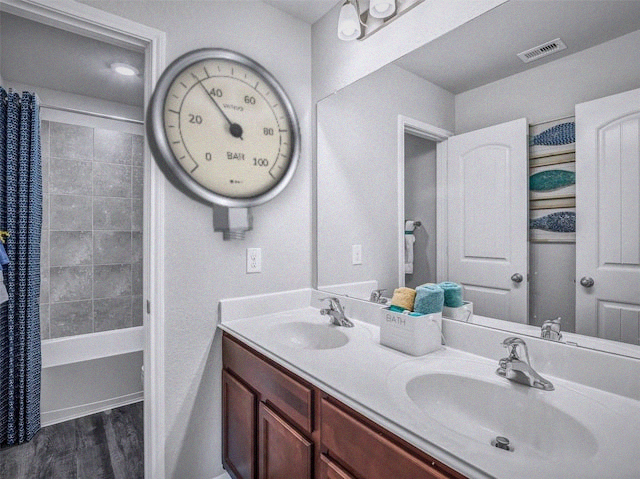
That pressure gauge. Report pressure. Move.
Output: 35 bar
